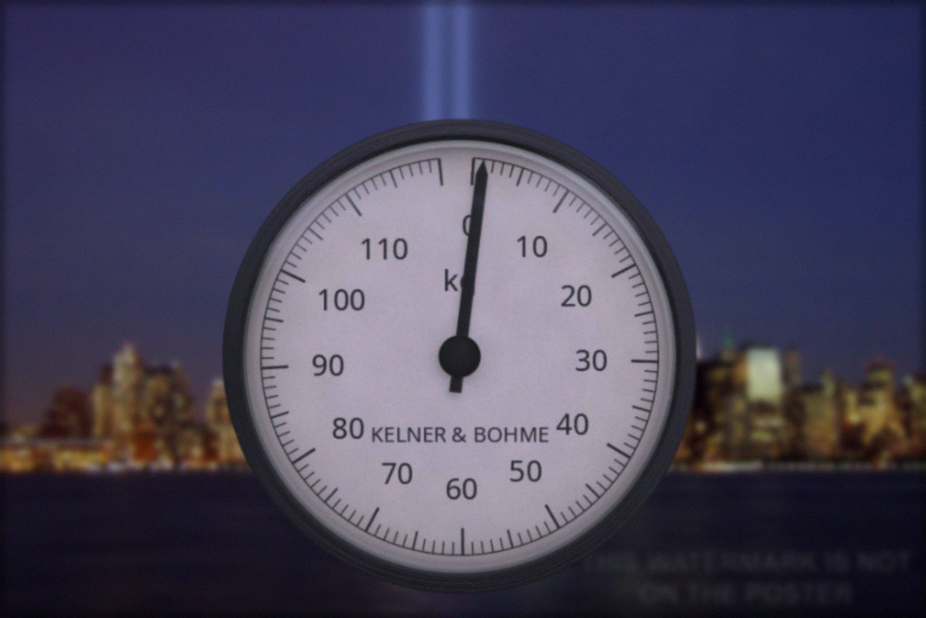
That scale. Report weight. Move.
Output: 1 kg
